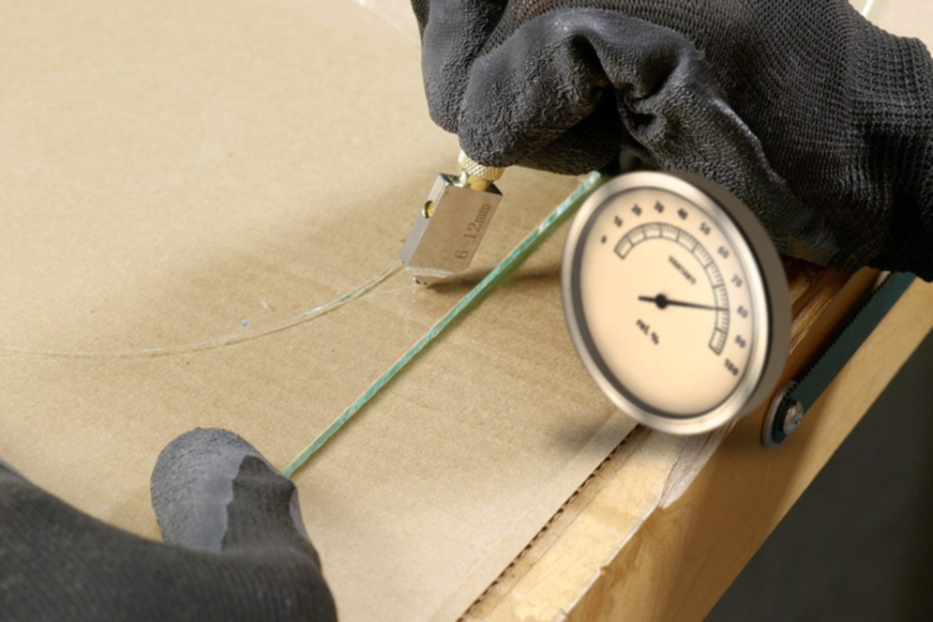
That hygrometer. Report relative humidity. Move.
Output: 80 %
